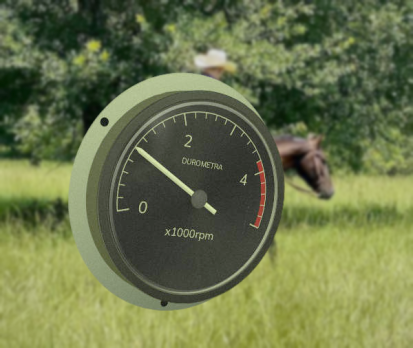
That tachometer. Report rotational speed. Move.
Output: 1000 rpm
